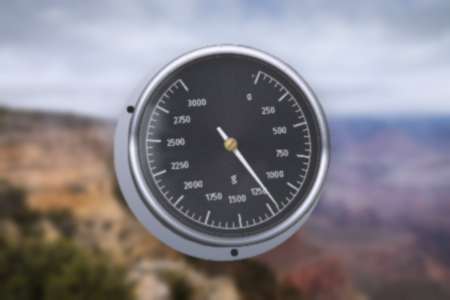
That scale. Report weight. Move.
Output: 1200 g
